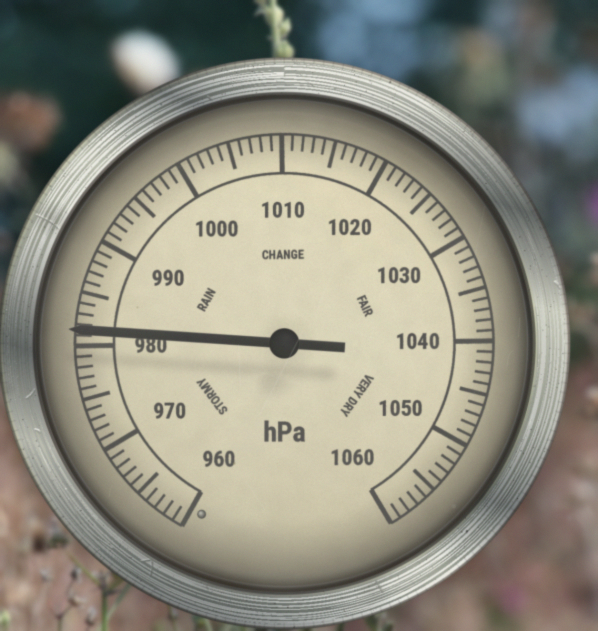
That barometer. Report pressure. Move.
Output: 981.5 hPa
